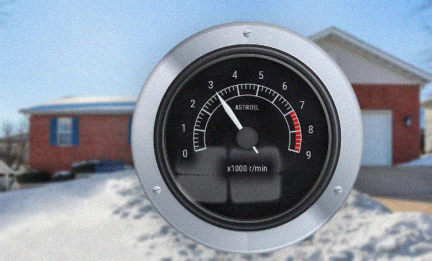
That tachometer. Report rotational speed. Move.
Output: 3000 rpm
